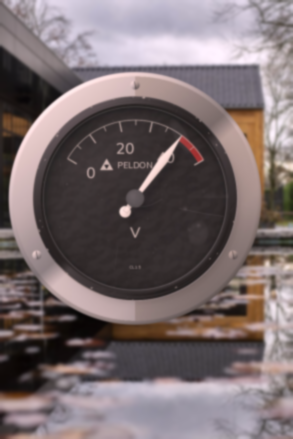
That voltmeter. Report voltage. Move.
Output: 40 V
